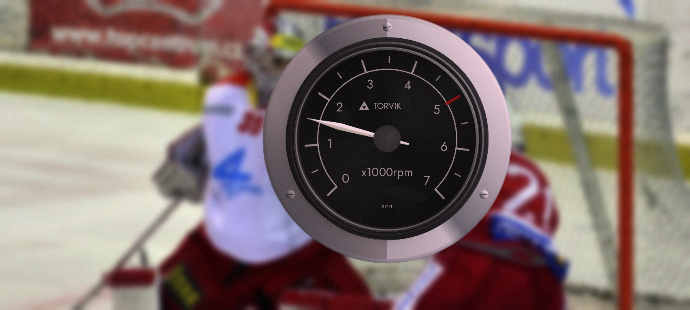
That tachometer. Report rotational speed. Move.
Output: 1500 rpm
